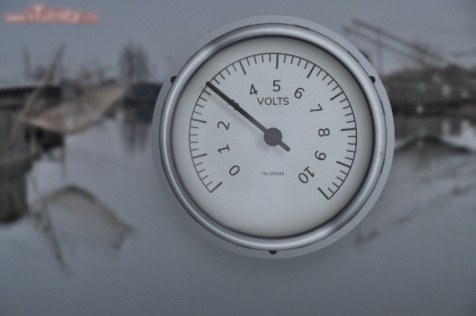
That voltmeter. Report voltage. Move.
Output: 3 V
